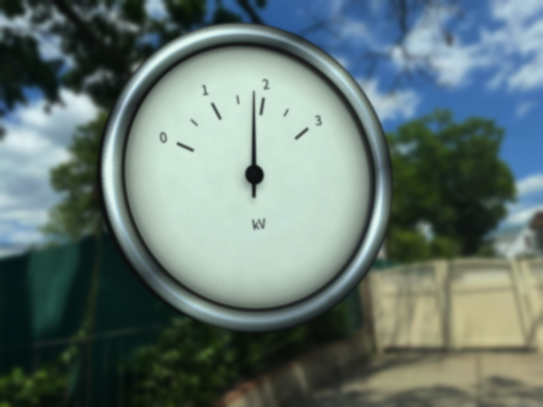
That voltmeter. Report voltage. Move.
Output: 1.75 kV
